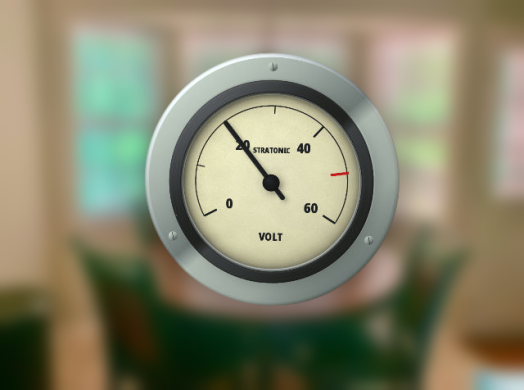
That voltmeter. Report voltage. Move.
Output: 20 V
